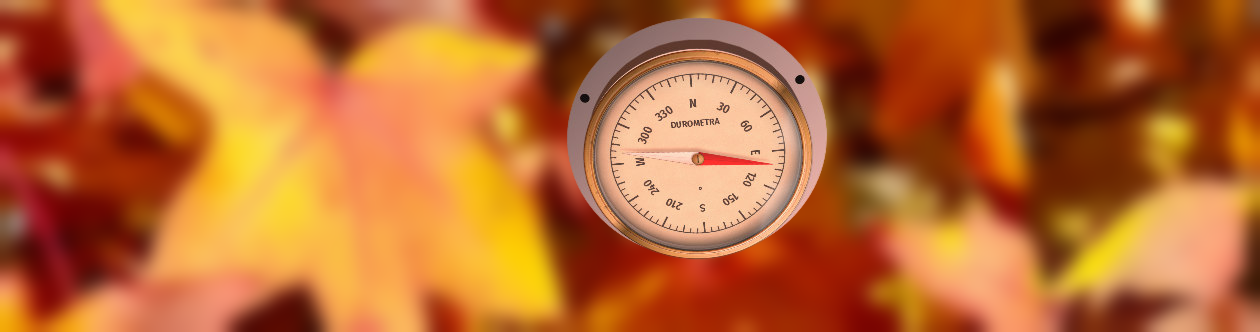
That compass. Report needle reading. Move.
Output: 100 °
